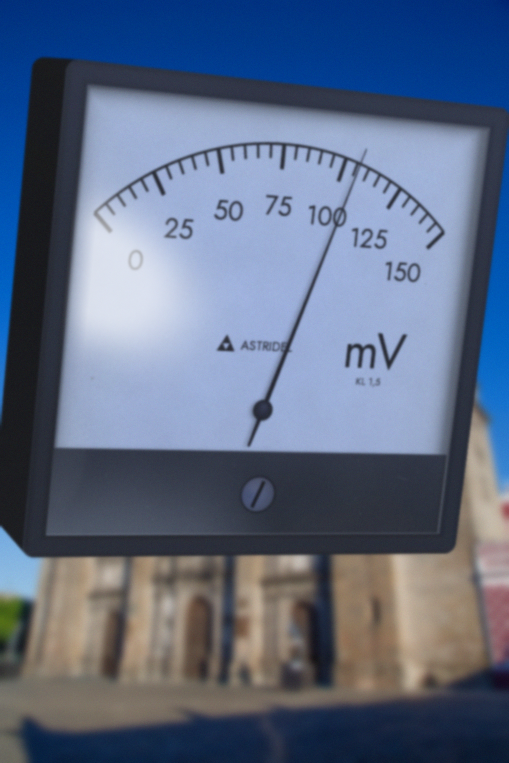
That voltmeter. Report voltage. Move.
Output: 105 mV
